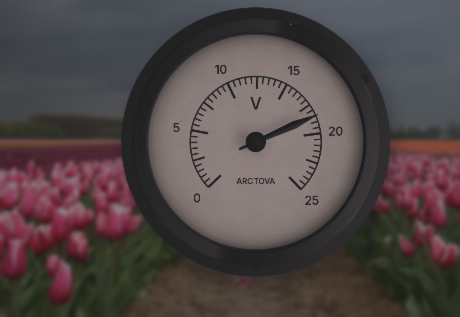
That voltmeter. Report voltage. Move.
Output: 18.5 V
